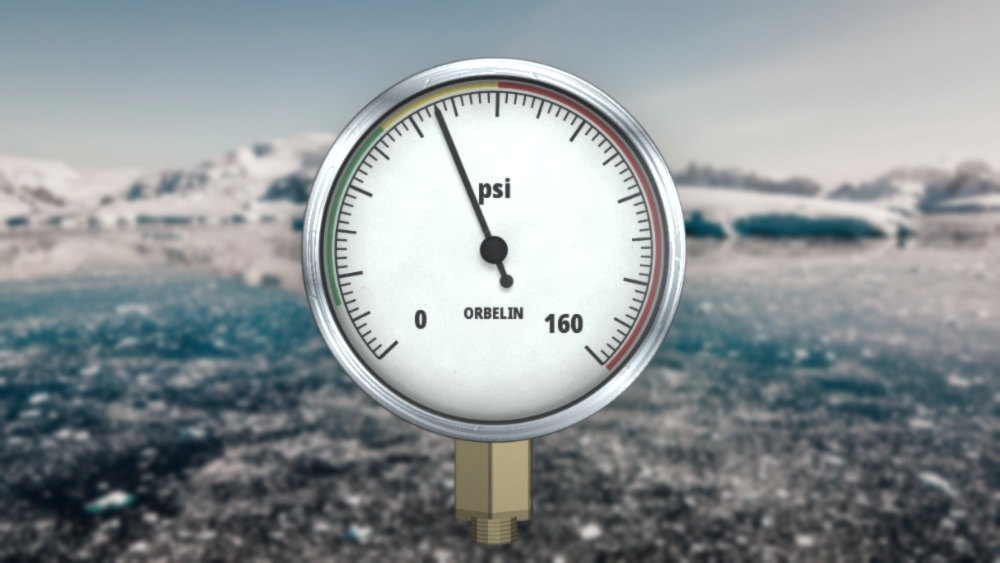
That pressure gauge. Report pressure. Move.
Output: 66 psi
